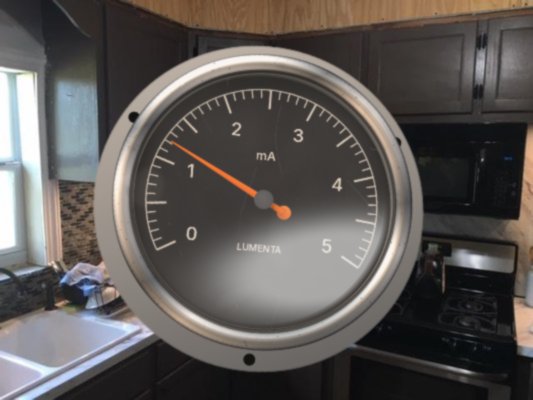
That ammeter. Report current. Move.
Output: 1.2 mA
